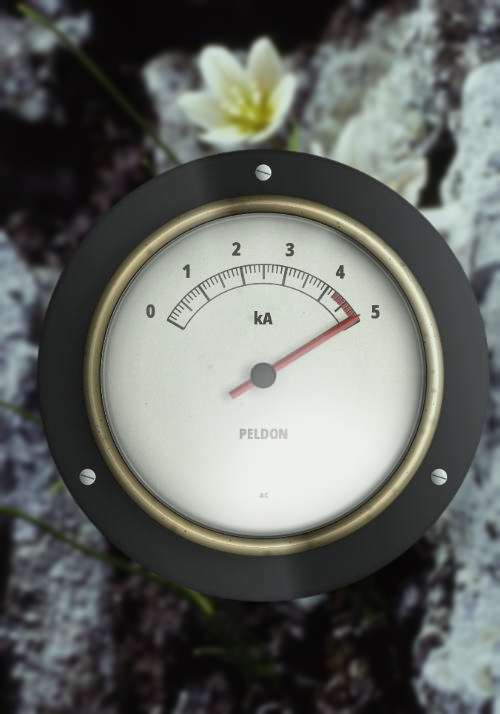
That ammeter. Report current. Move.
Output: 4.9 kA
